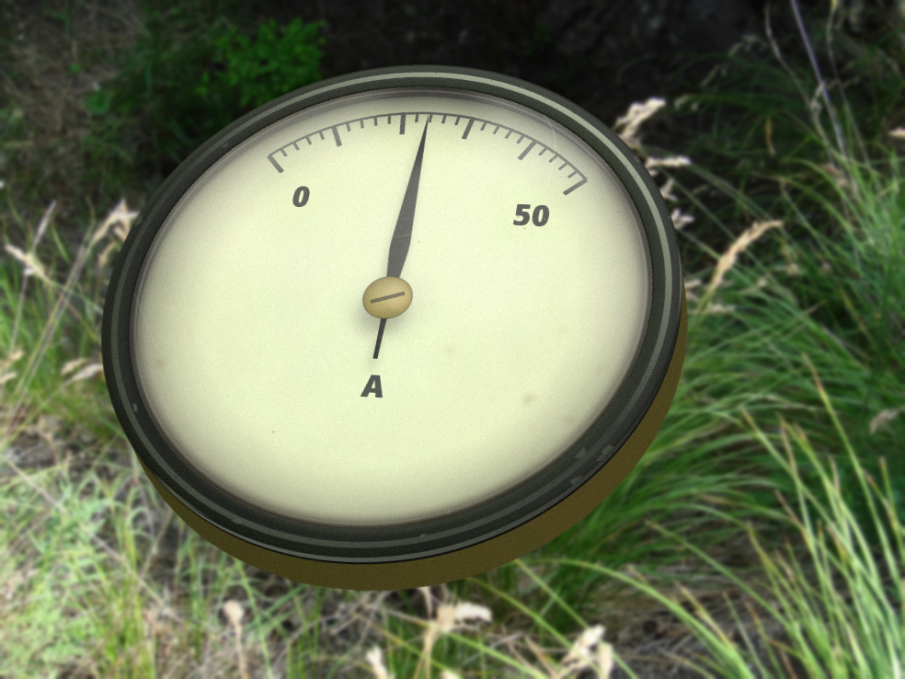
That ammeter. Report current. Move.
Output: 24 A
